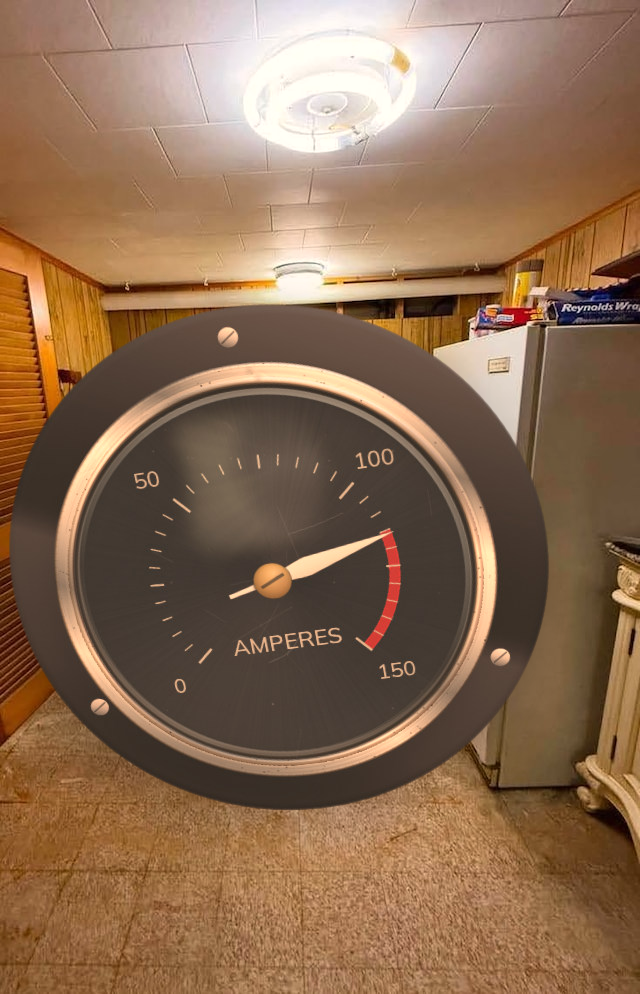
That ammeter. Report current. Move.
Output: 115 A
